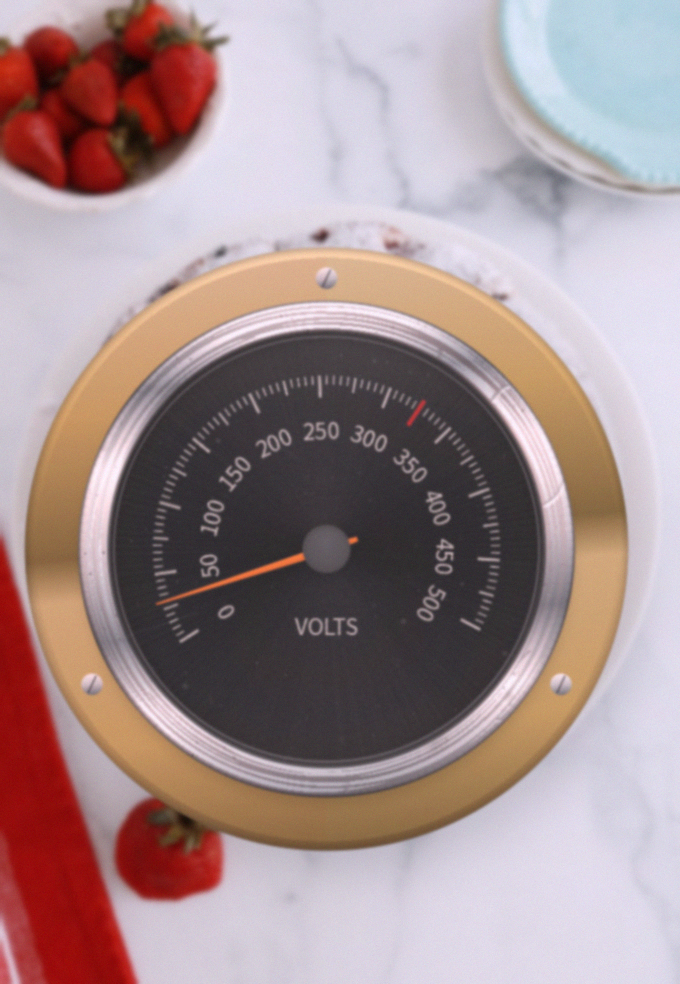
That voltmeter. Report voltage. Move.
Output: 30 V
